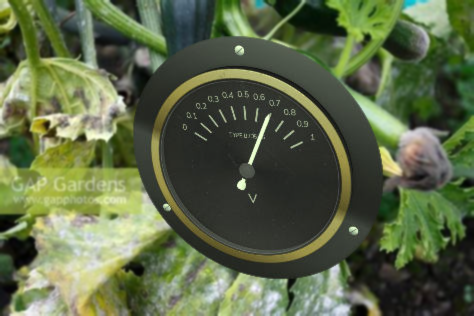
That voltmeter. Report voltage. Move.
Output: 0.7 V
